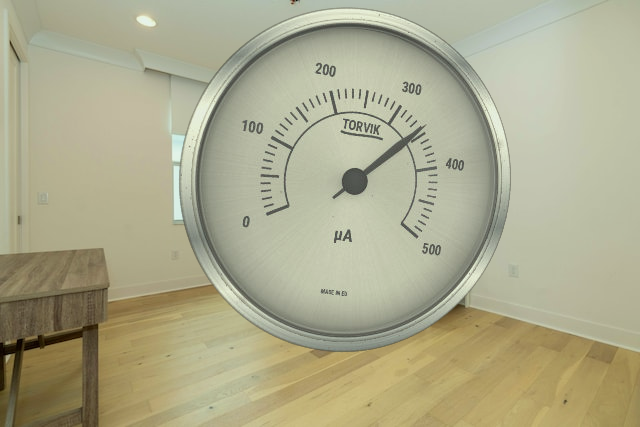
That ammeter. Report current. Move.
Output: 340 µA
